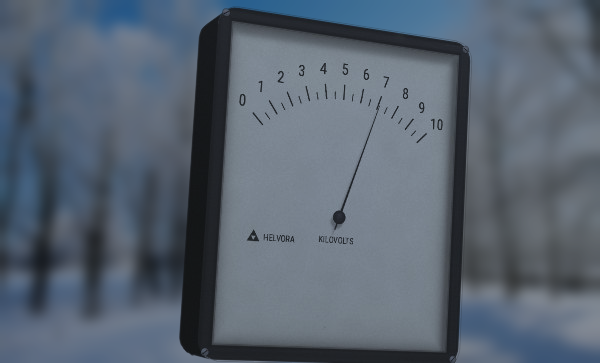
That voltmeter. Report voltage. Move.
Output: 7 kV
